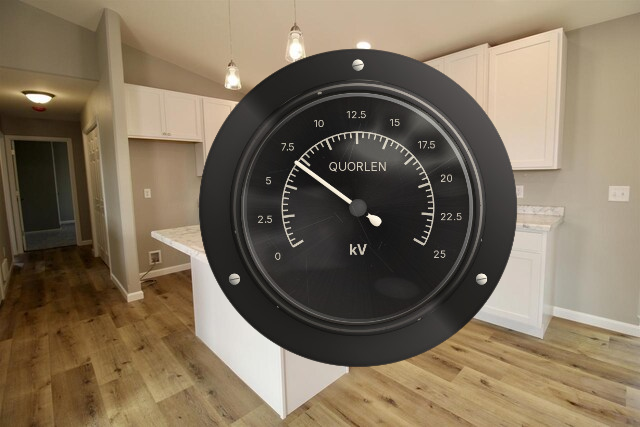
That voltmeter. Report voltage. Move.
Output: 7 kV
